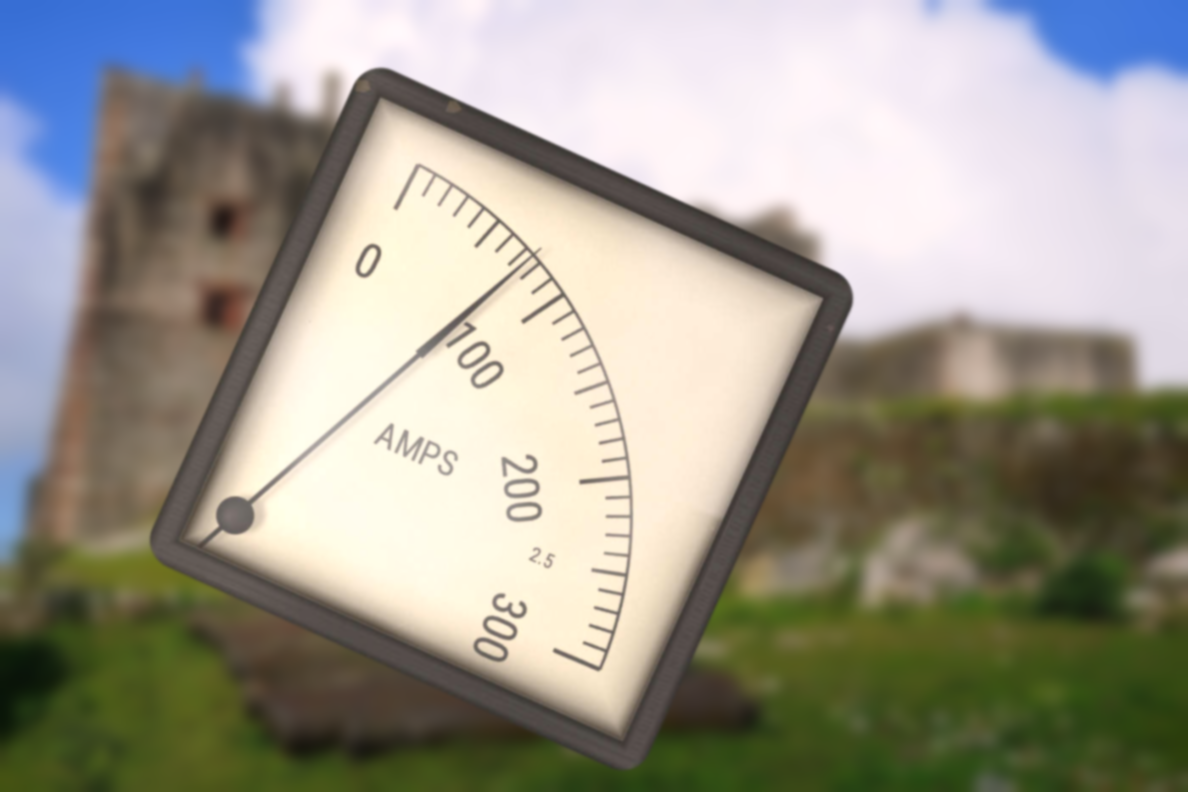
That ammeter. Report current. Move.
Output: 75 A
